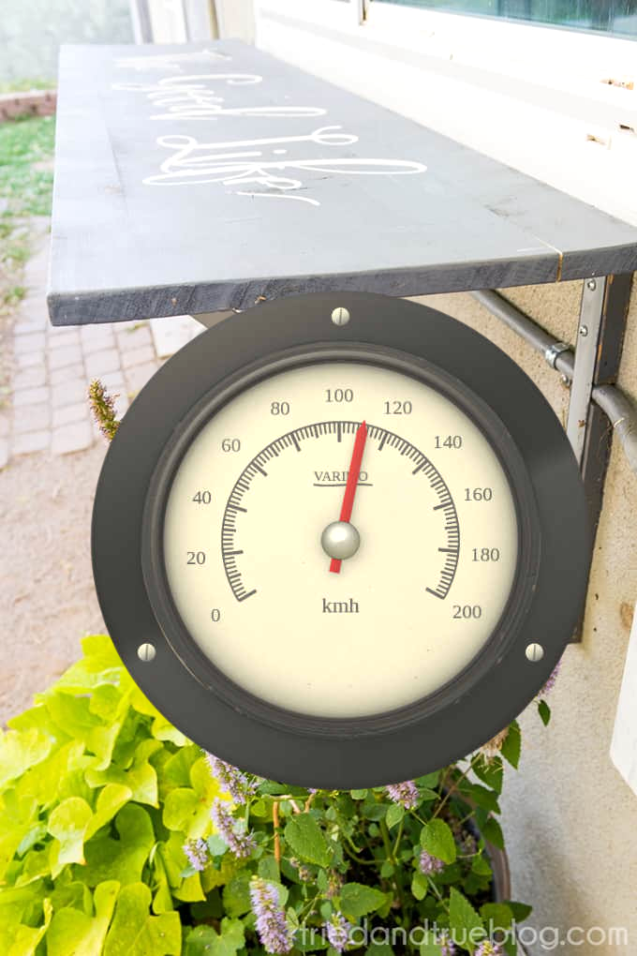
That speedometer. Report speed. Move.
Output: 110 km/h
